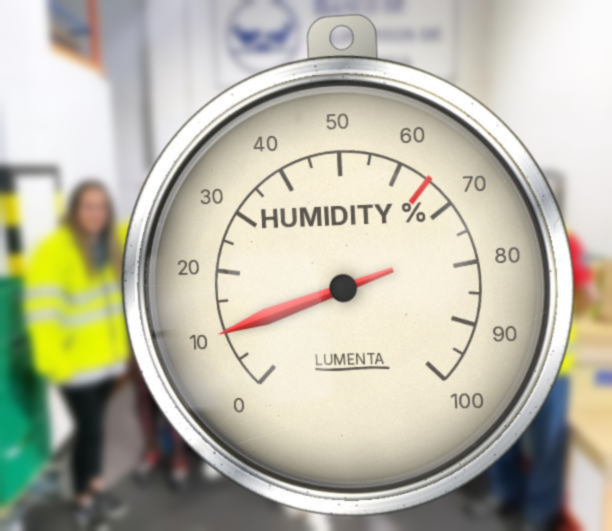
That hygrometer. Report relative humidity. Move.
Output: 10 %
